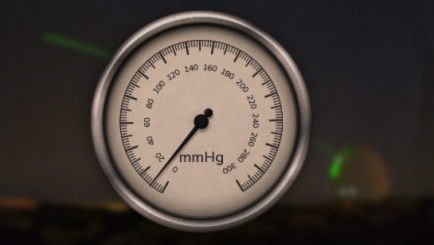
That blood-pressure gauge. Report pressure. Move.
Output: 10 mmHg
